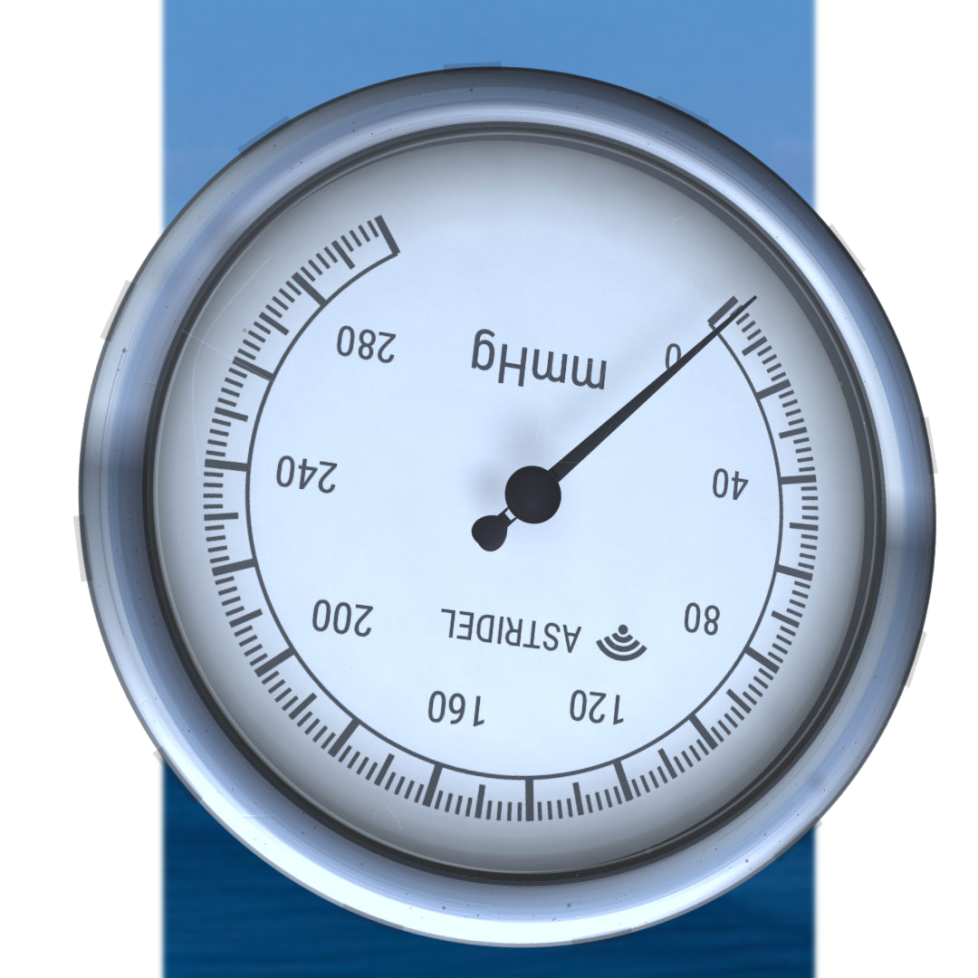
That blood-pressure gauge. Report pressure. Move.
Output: 2 mmHg
